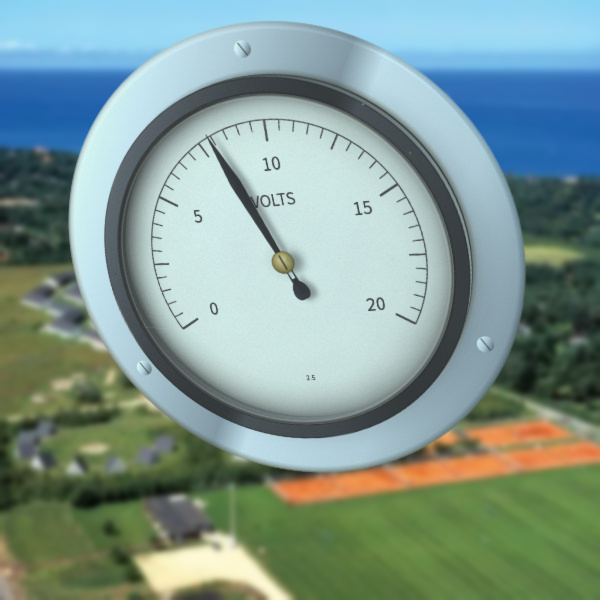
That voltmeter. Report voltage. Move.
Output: 8 V
